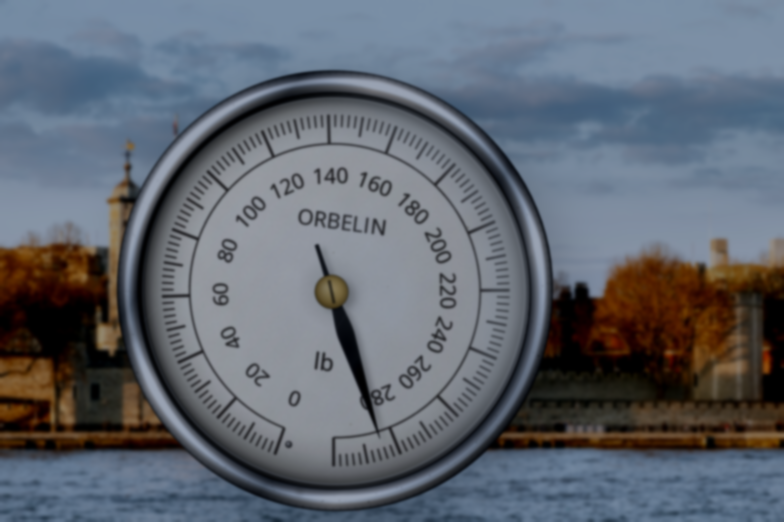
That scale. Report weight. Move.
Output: 284 lb
